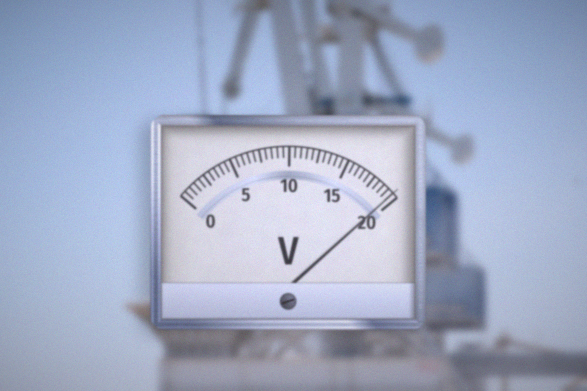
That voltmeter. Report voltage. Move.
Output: 19.5 V
